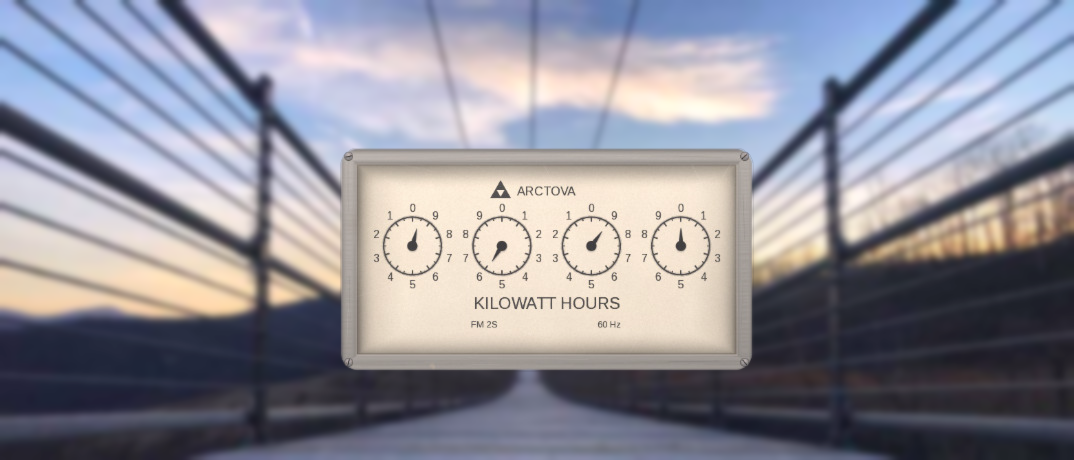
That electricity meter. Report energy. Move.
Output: 9590 kWh
